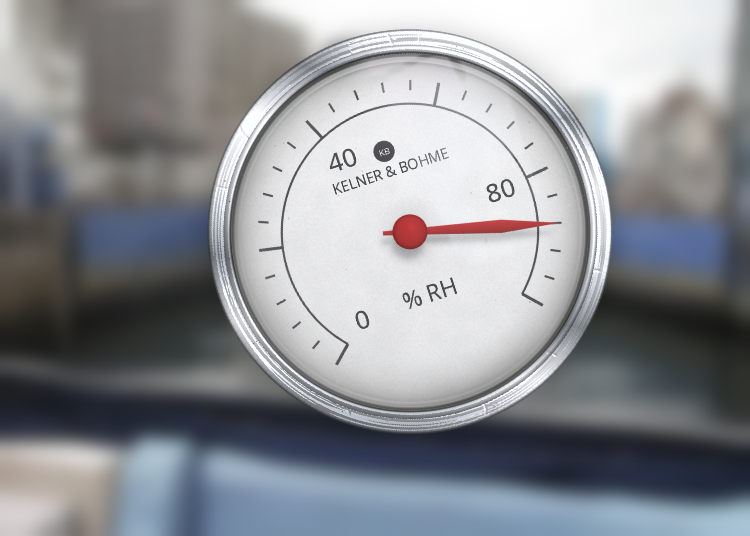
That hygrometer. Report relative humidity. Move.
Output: 88 %
